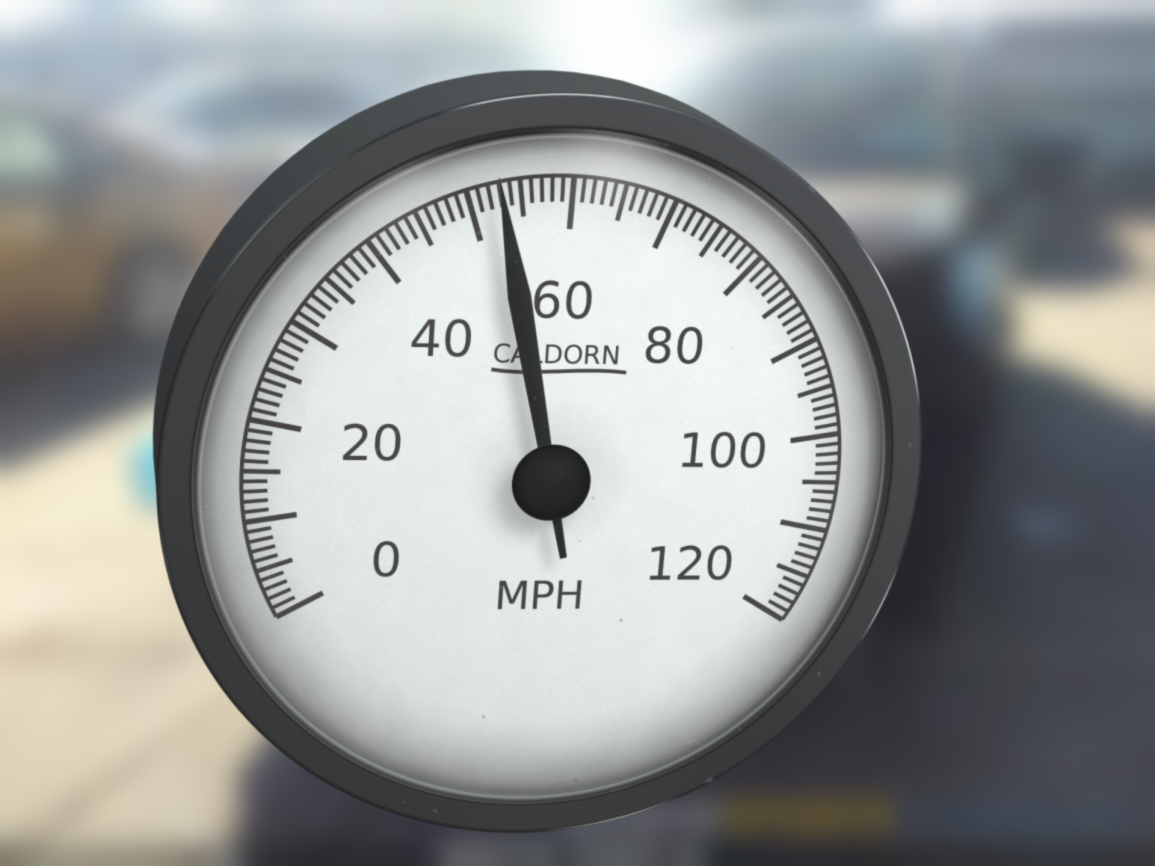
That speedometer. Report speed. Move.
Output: 53 mph
